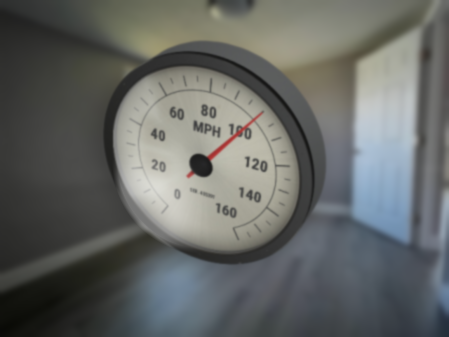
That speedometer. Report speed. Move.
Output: 100 mph
